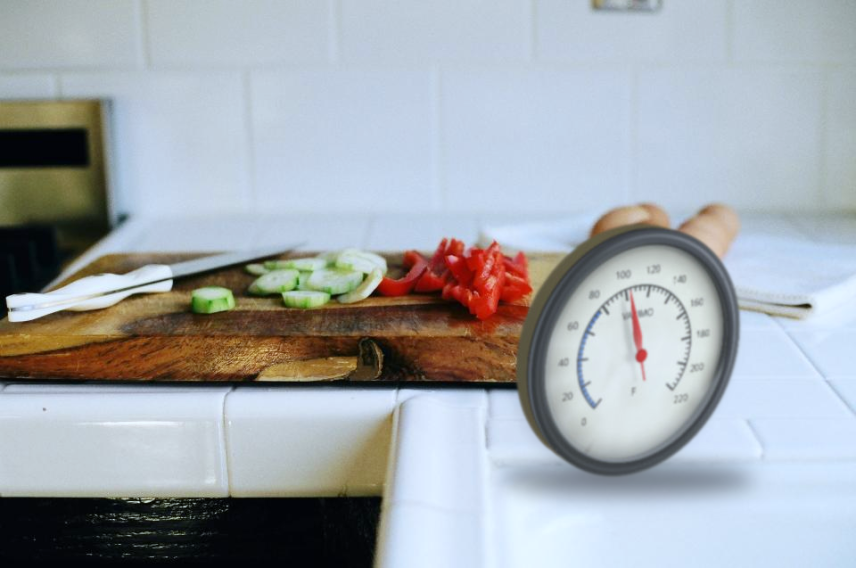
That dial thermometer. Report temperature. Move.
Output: 100 °F
